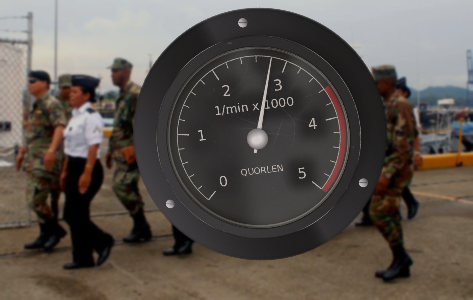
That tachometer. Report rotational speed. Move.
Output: 2800 rpm
